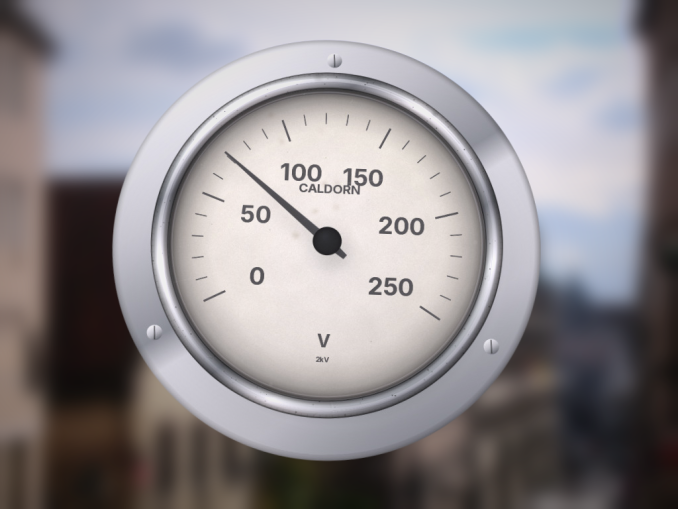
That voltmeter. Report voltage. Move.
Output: 70 V
